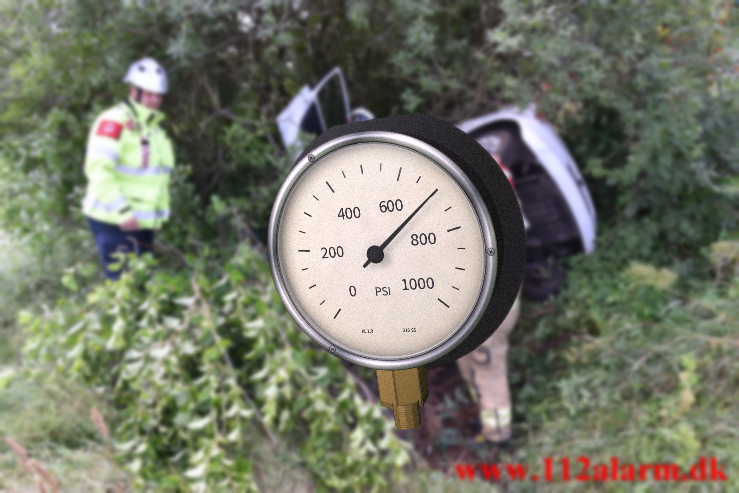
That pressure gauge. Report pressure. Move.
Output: 700 psi
